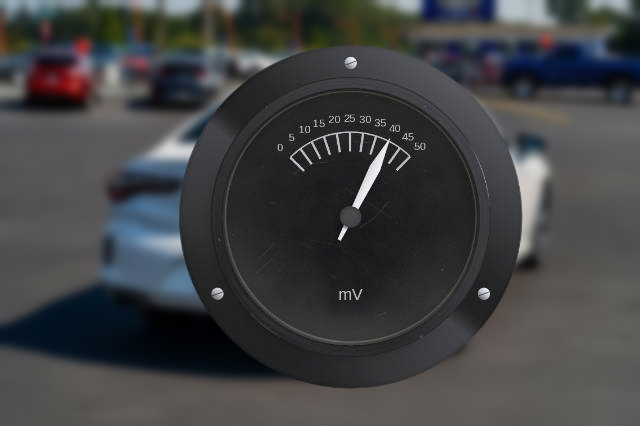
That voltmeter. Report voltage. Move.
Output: 40 mV
